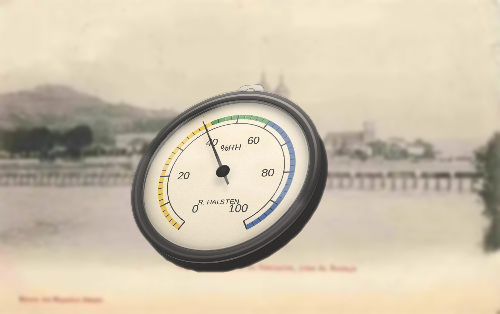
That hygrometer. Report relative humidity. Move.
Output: 40 %
